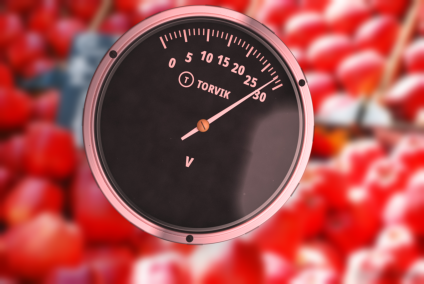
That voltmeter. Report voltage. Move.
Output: 28 V
